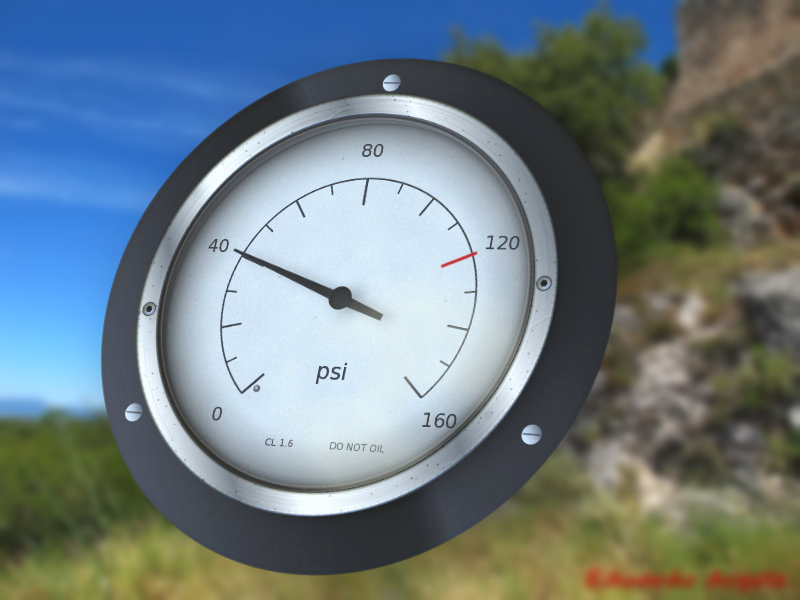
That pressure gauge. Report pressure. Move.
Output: 40 psi
